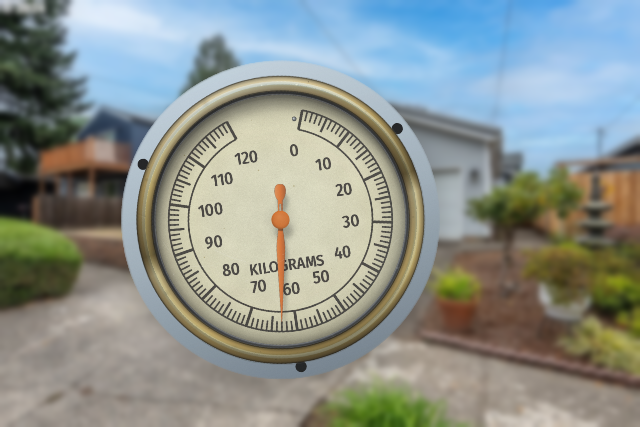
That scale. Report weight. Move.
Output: 63 kg
